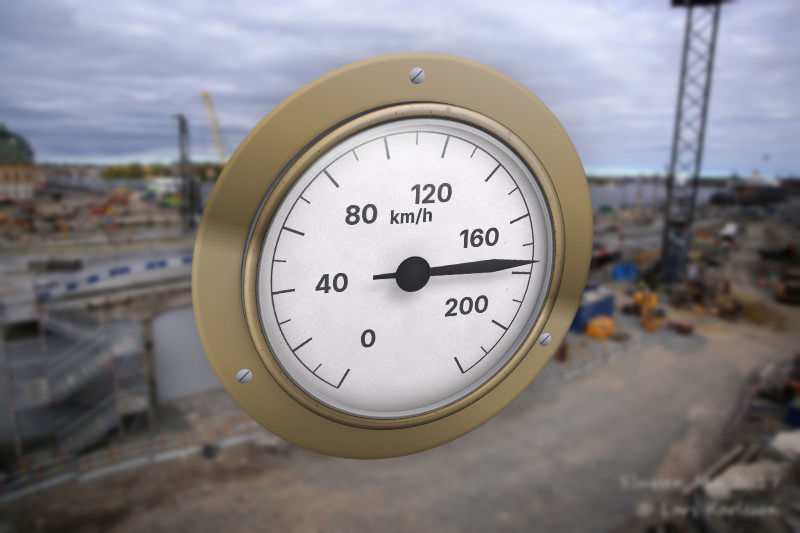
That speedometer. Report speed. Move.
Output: 175 km/h
